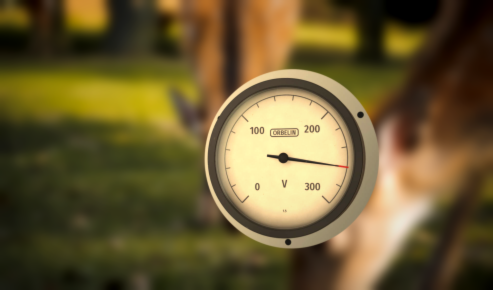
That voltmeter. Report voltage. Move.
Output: 260 V
